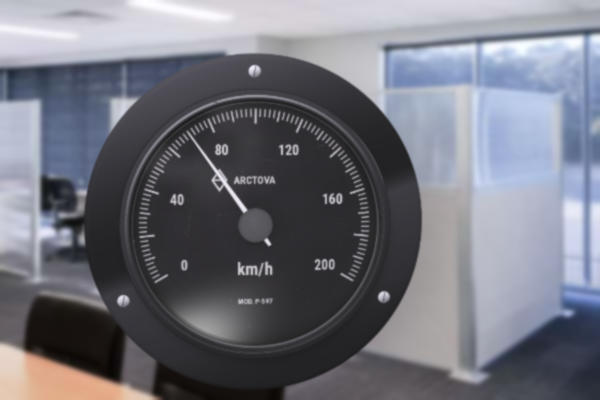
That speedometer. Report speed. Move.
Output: 70 km/h
